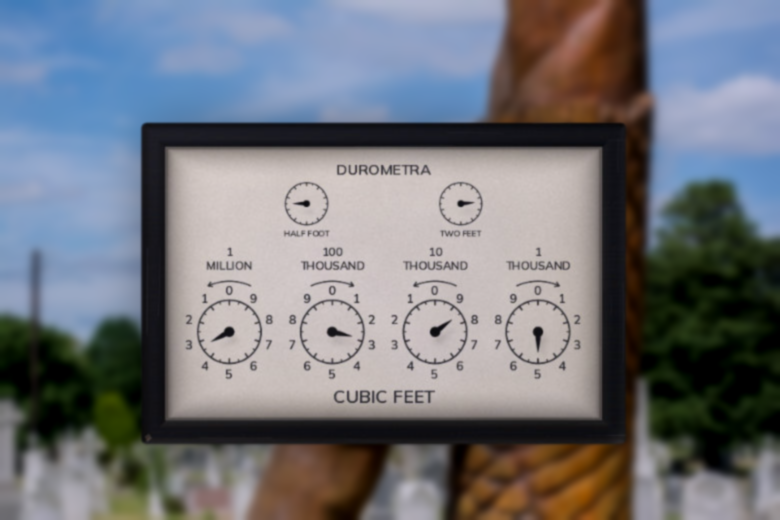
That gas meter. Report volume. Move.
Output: 328500 ft³
